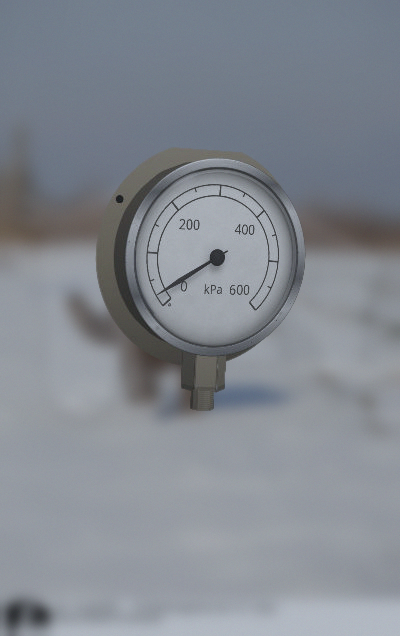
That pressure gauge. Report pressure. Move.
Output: 25 kPa
